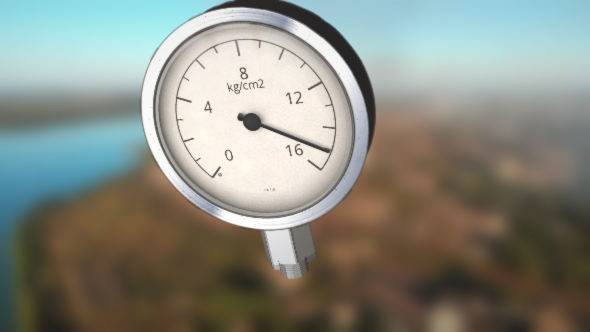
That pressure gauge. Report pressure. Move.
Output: 15 kg/cm²
